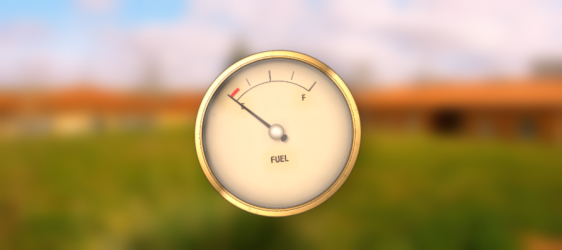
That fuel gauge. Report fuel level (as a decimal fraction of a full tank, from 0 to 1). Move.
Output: 0
